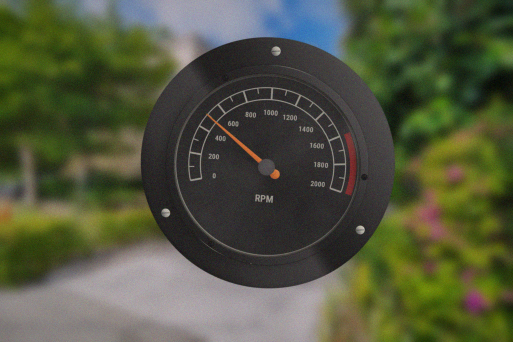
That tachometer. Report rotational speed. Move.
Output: 500 rpm
